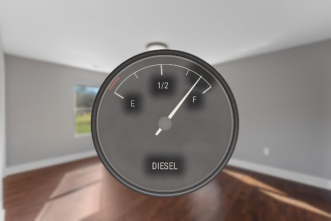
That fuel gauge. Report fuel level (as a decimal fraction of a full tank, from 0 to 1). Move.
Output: 0.875
